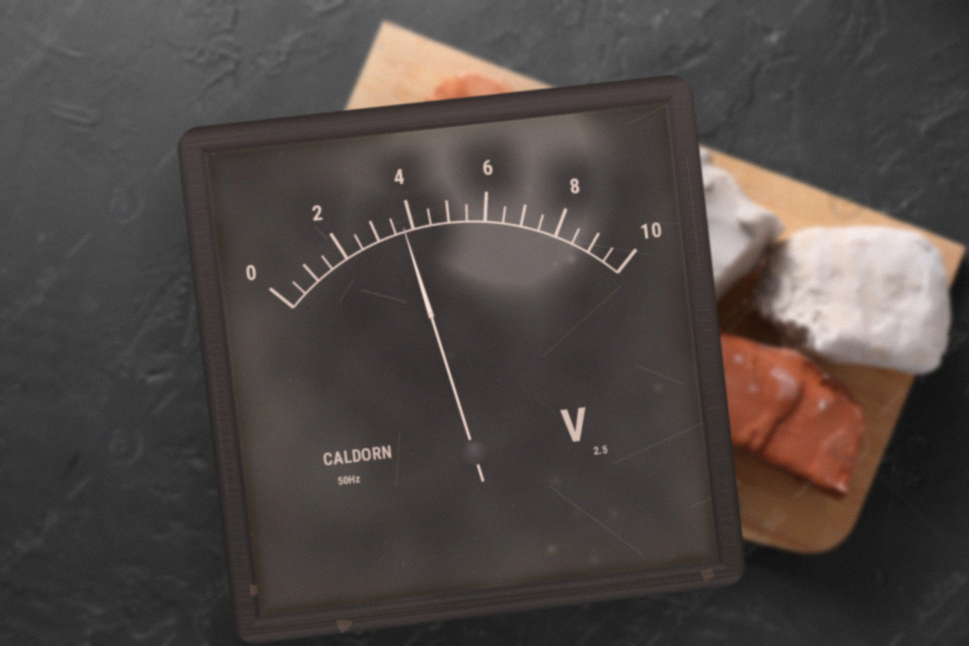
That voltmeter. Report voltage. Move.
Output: 3.75 V
